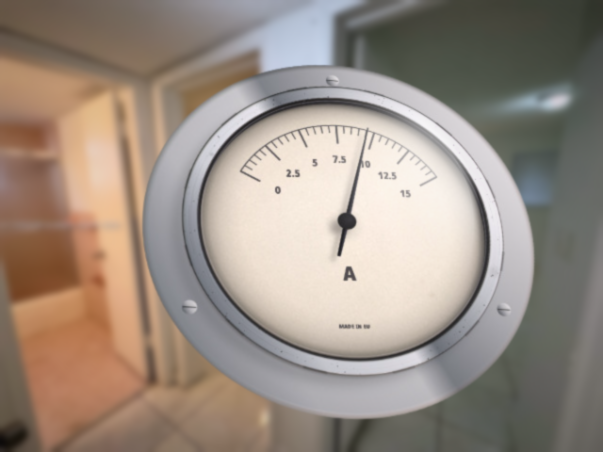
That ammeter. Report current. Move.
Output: 9.5 A
